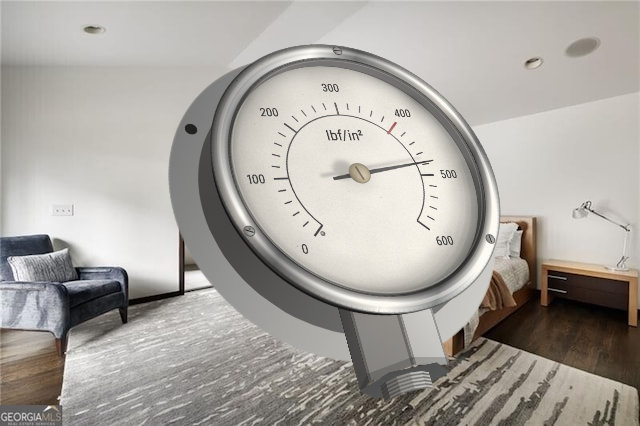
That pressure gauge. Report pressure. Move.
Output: 480 psi
